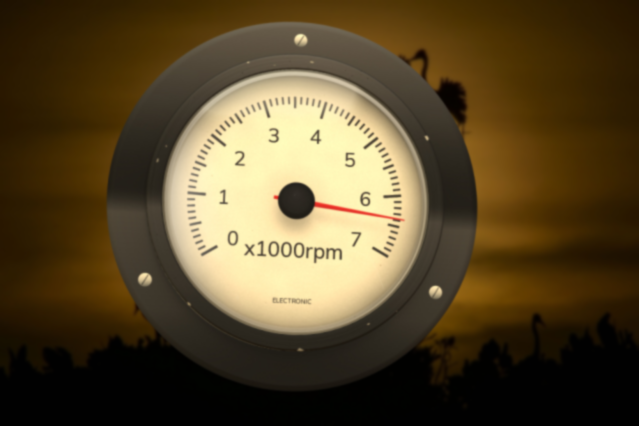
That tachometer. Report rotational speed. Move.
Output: 6400 rpm
